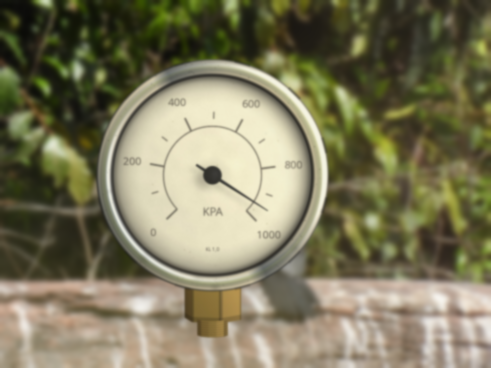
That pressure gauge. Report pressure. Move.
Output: 950 kPa
